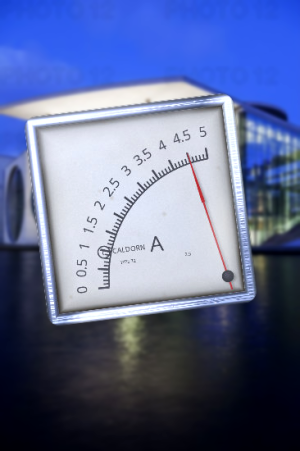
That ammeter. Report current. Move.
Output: 4.5 A
